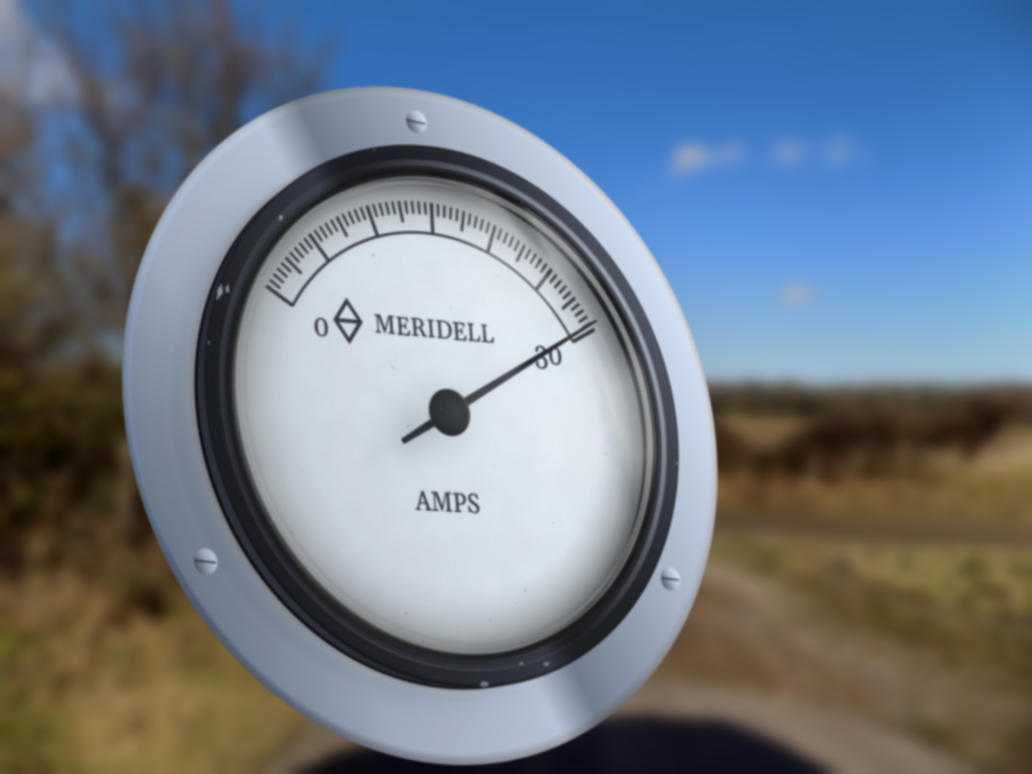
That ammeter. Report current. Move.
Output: 29.5 A
